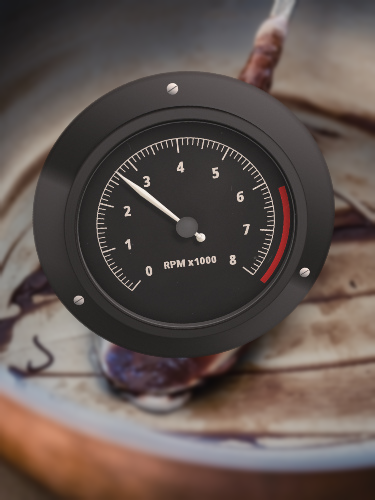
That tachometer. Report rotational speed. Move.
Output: 2700 rpm
